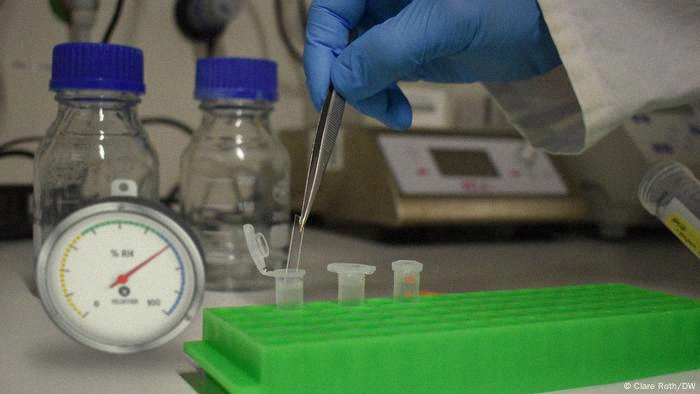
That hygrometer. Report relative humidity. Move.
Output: 70 %
